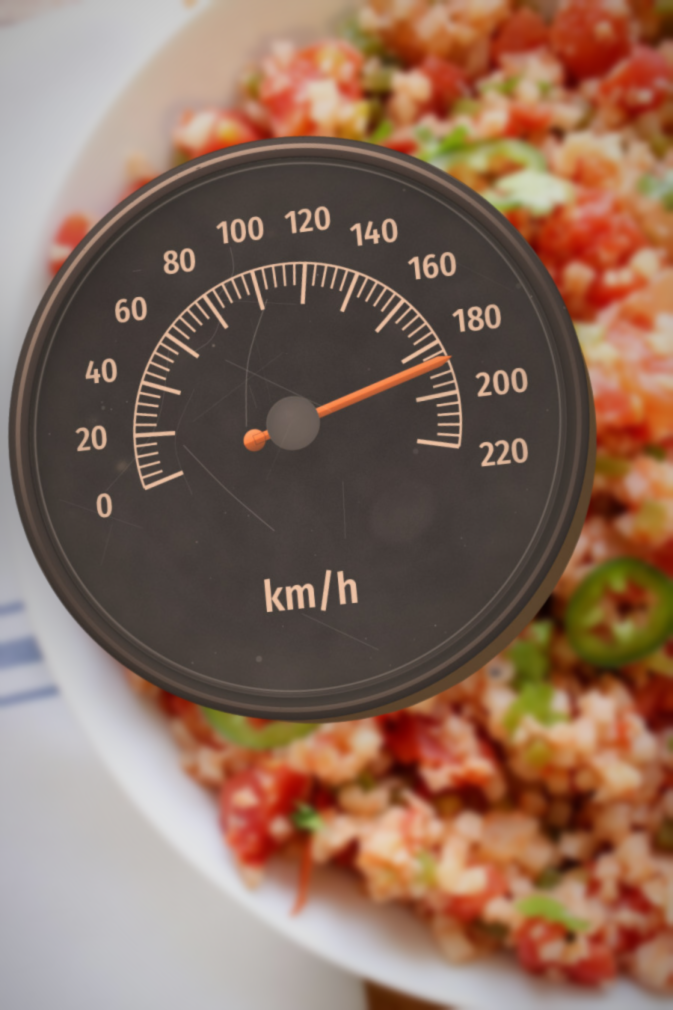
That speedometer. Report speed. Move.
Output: 188 km/h
